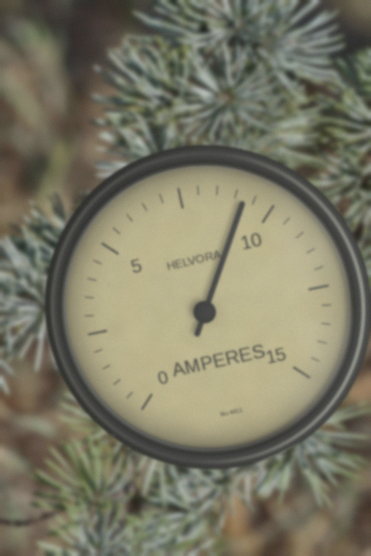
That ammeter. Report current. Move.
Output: 9.25 A
